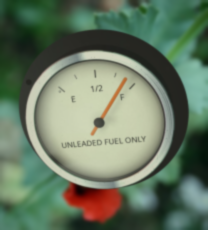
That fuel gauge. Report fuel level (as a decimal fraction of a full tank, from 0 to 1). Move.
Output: 0.875
